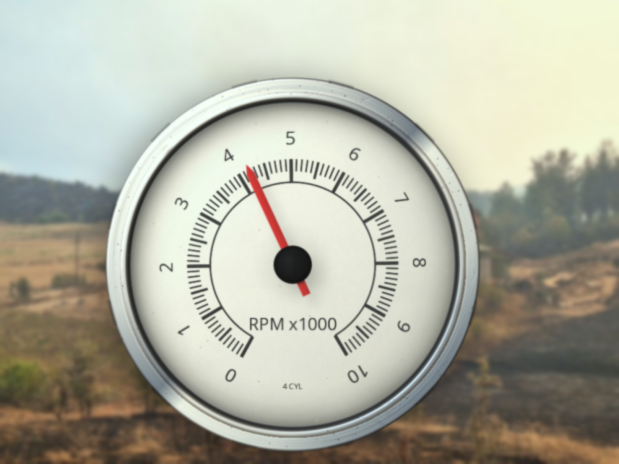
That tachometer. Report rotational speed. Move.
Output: 4200 rpm
